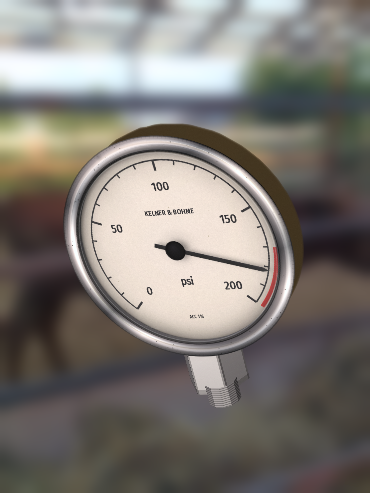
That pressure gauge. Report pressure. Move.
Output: 180 psi
